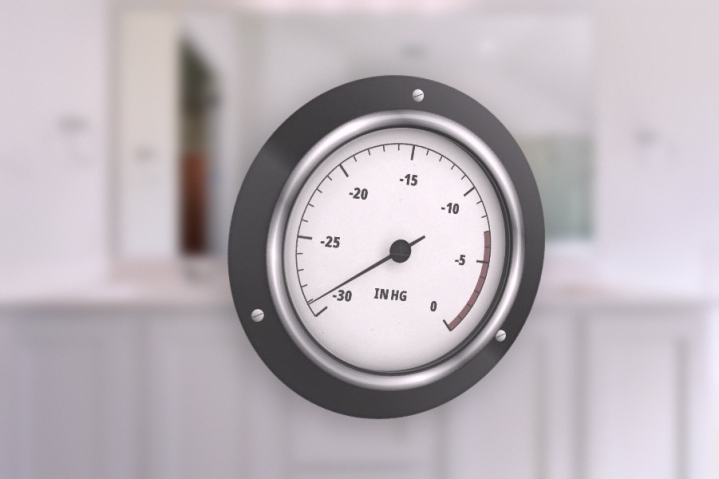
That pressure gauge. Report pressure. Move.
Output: -29 inHg
